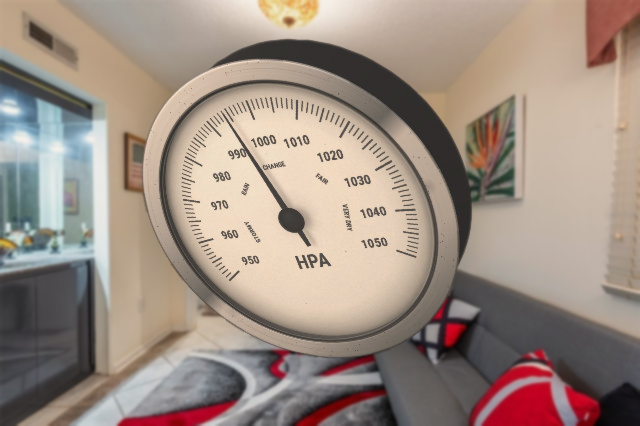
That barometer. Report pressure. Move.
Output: 995 hPa
